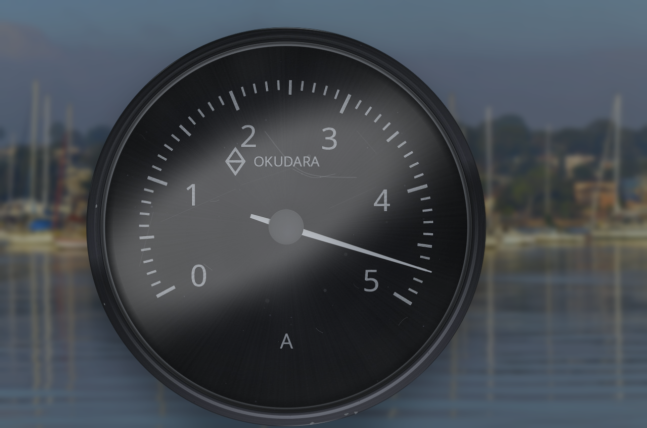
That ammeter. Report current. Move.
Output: 4.7 A
